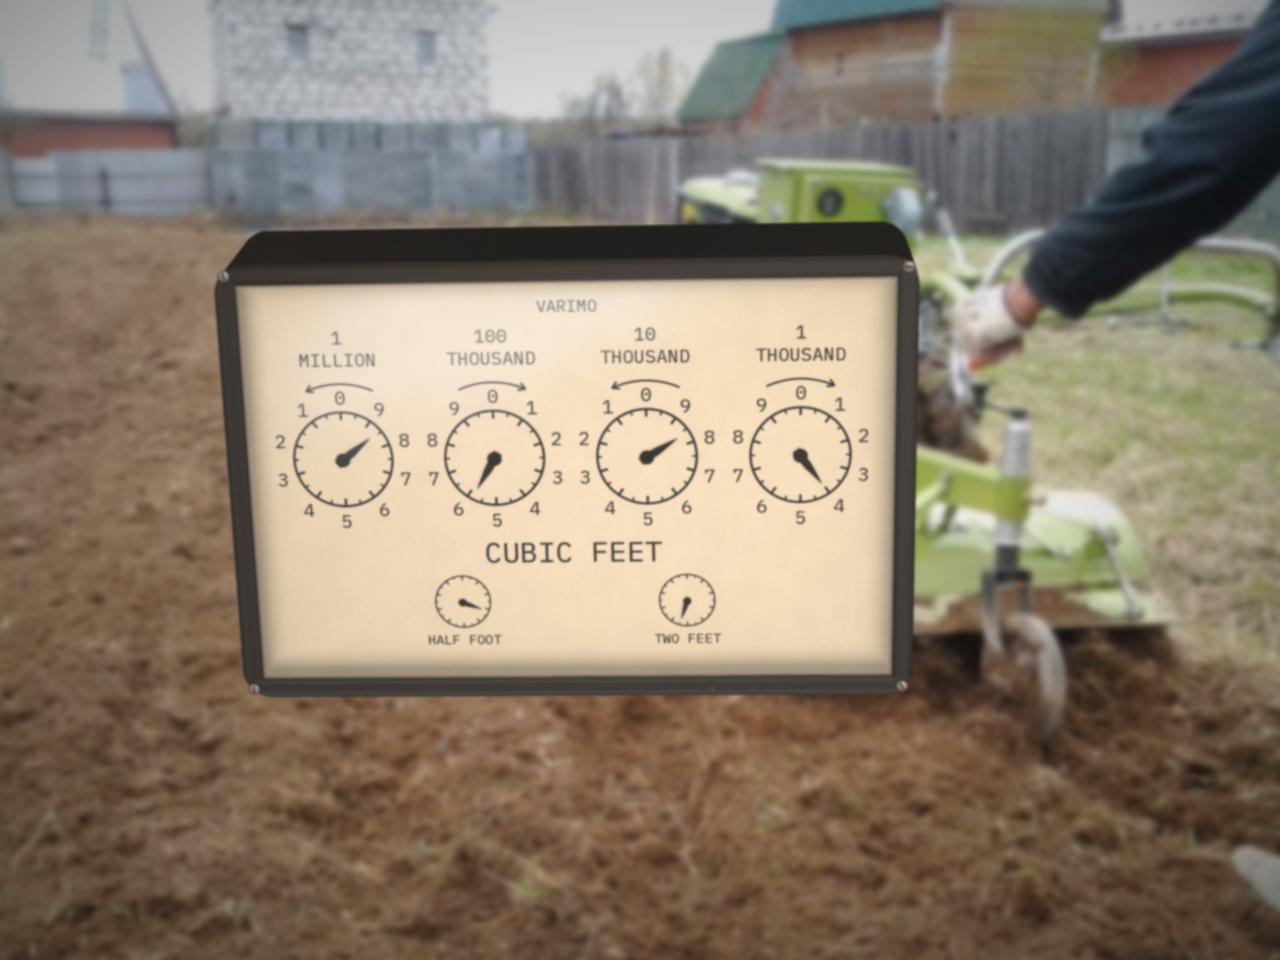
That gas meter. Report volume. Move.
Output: 858400 ft³
